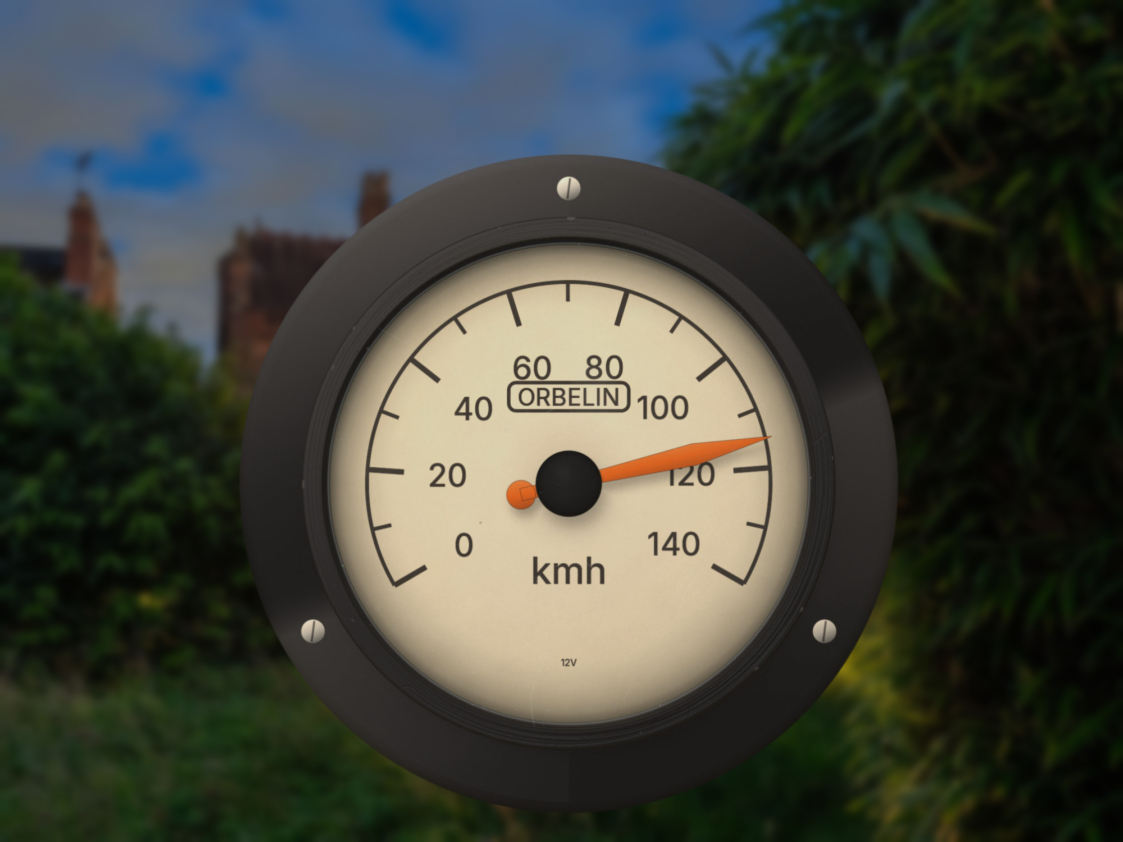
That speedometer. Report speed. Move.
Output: 115 km/h
